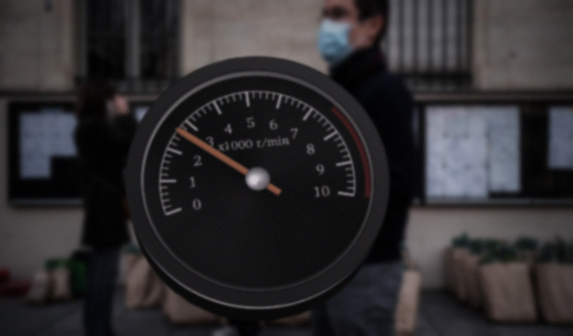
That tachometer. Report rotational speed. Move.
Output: 2600 rpm
